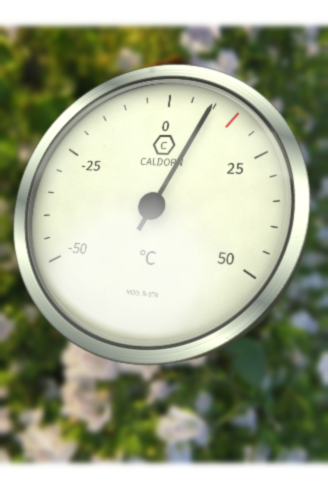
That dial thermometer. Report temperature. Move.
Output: 10 °C
